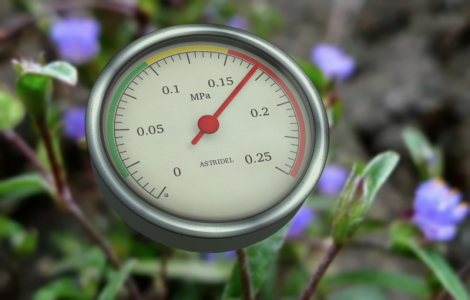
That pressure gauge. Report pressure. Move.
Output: 0.17 MPa
